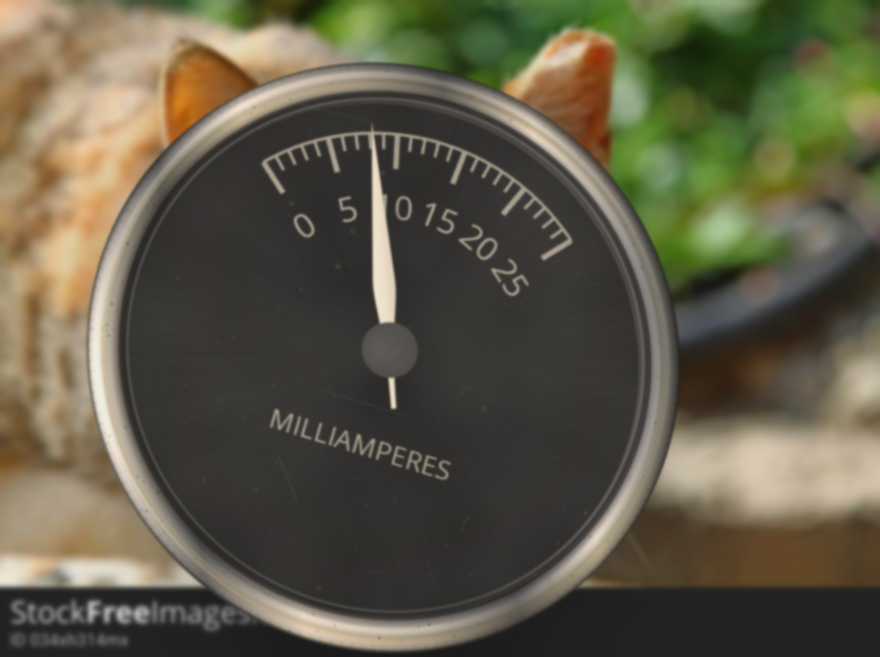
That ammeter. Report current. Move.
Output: 8 mA
